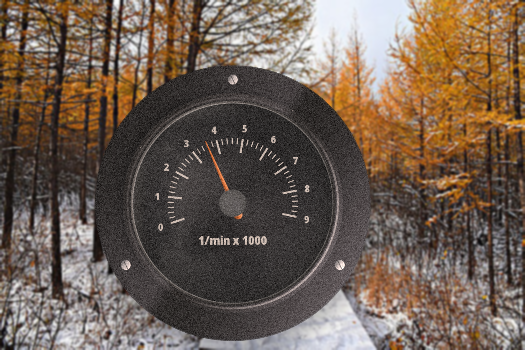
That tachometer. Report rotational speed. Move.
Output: 3600 rpm
